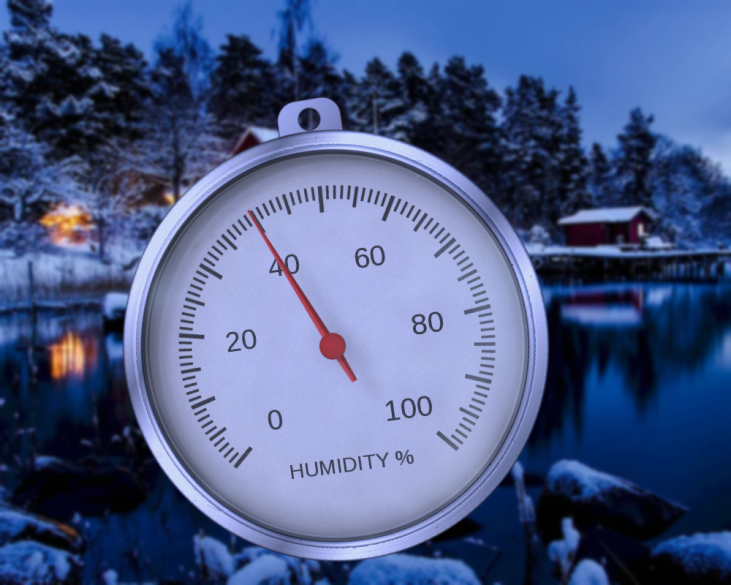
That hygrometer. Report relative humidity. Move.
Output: 40 %
